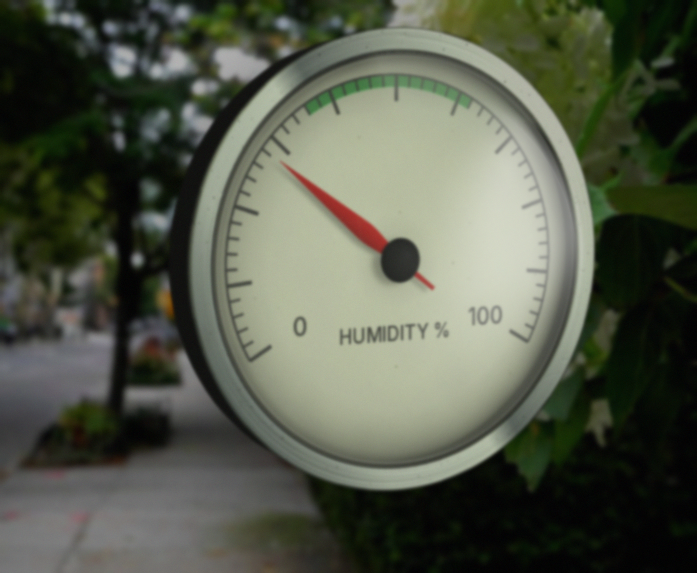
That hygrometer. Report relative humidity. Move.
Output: 28 %
